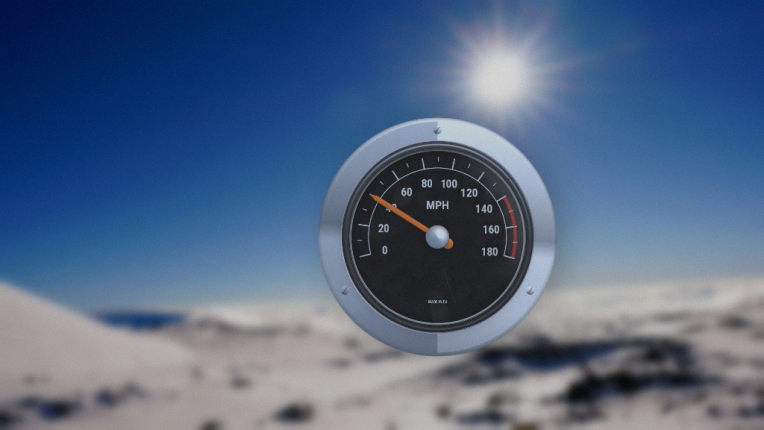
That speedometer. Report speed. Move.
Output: 40 mph
